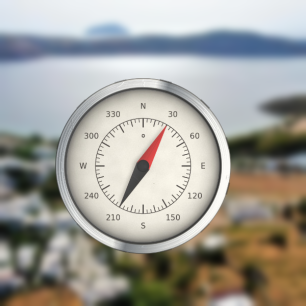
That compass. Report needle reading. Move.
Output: 30 °
